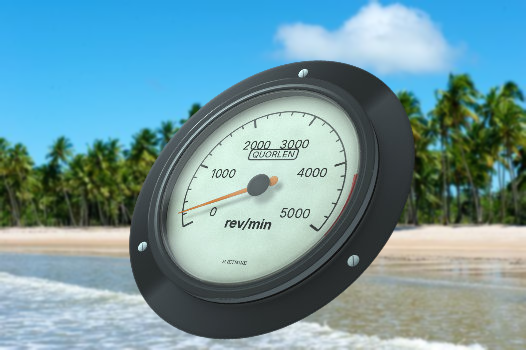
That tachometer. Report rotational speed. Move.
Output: 200 rpm
